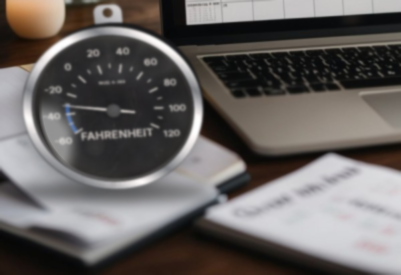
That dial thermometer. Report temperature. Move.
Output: -30 °F
